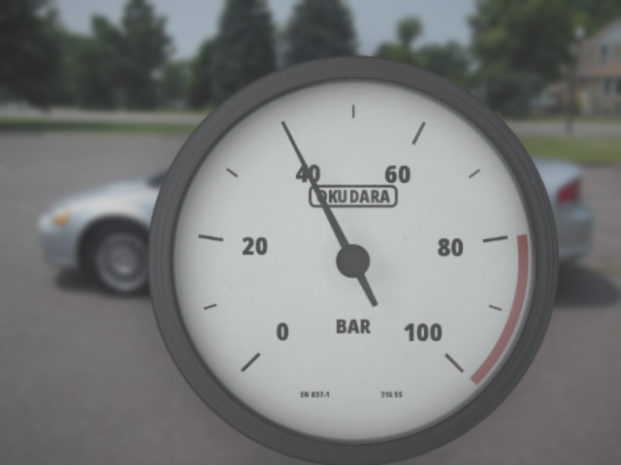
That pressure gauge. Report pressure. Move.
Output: 40 bar
